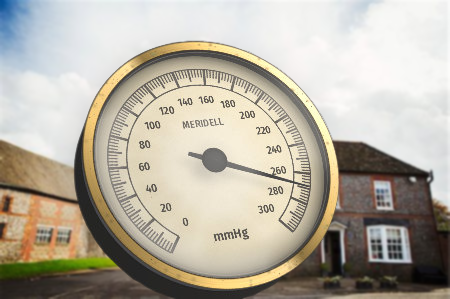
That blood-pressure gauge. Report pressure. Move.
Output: 270 mmHg
